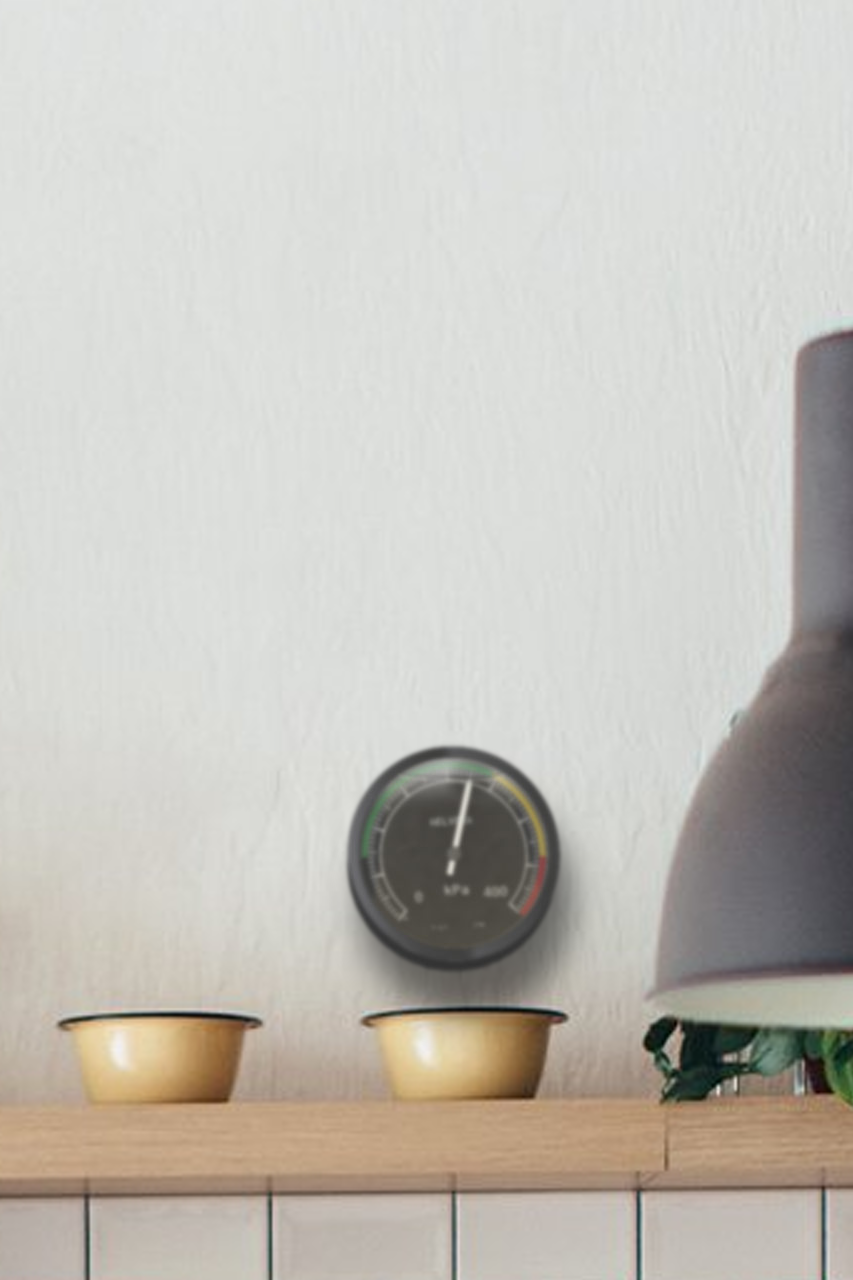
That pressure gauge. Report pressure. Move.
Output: 225 kPa
